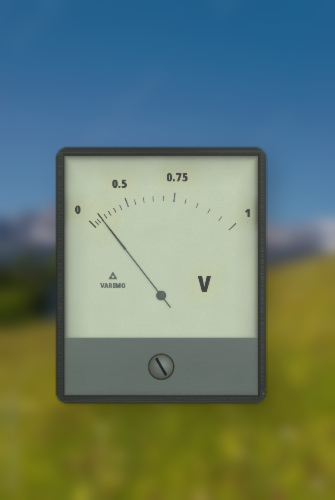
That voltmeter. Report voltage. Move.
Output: 0.25 V
